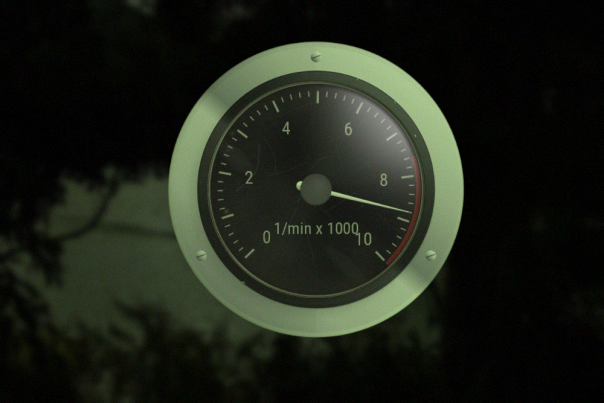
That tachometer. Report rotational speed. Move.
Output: 8800 rpm
